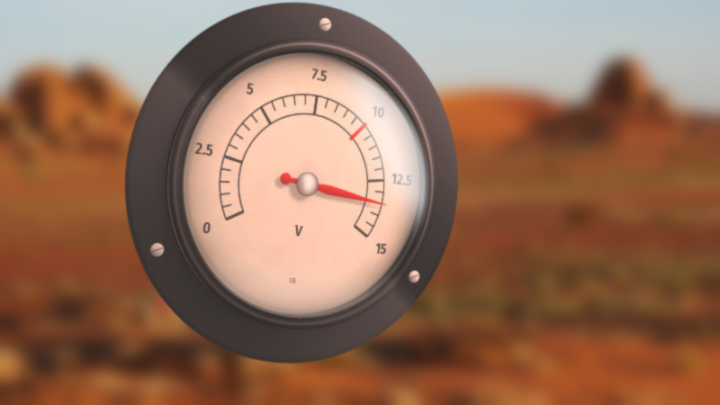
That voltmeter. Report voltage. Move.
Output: 13.5 V
